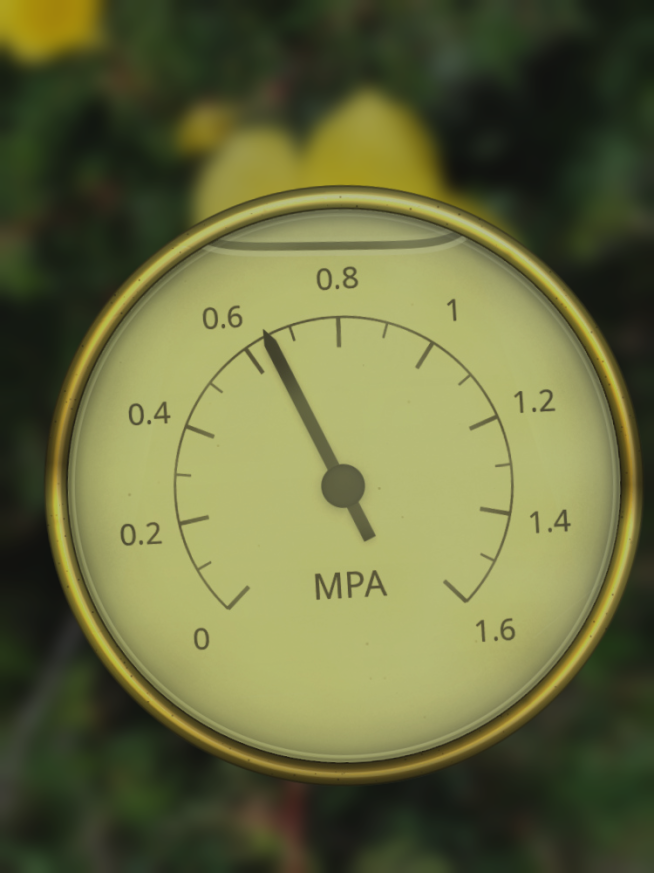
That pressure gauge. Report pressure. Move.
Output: 0.65 MPa
